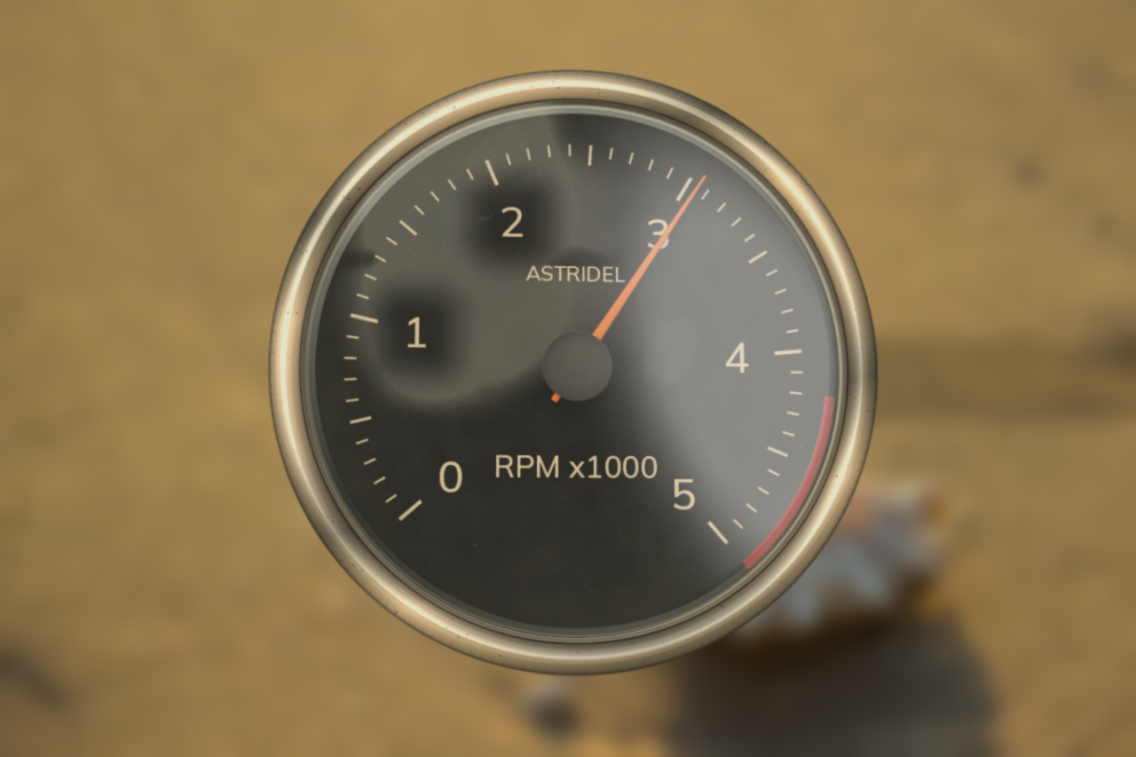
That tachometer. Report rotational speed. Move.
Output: 3050 rpm
